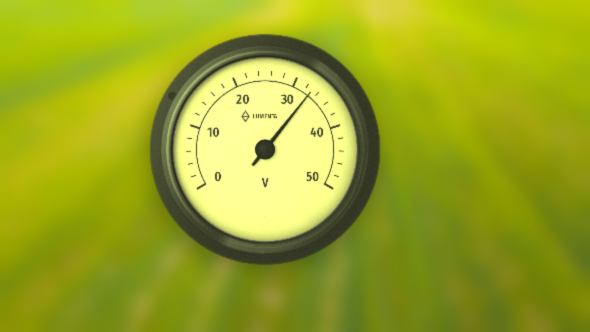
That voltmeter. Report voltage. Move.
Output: 33 V
